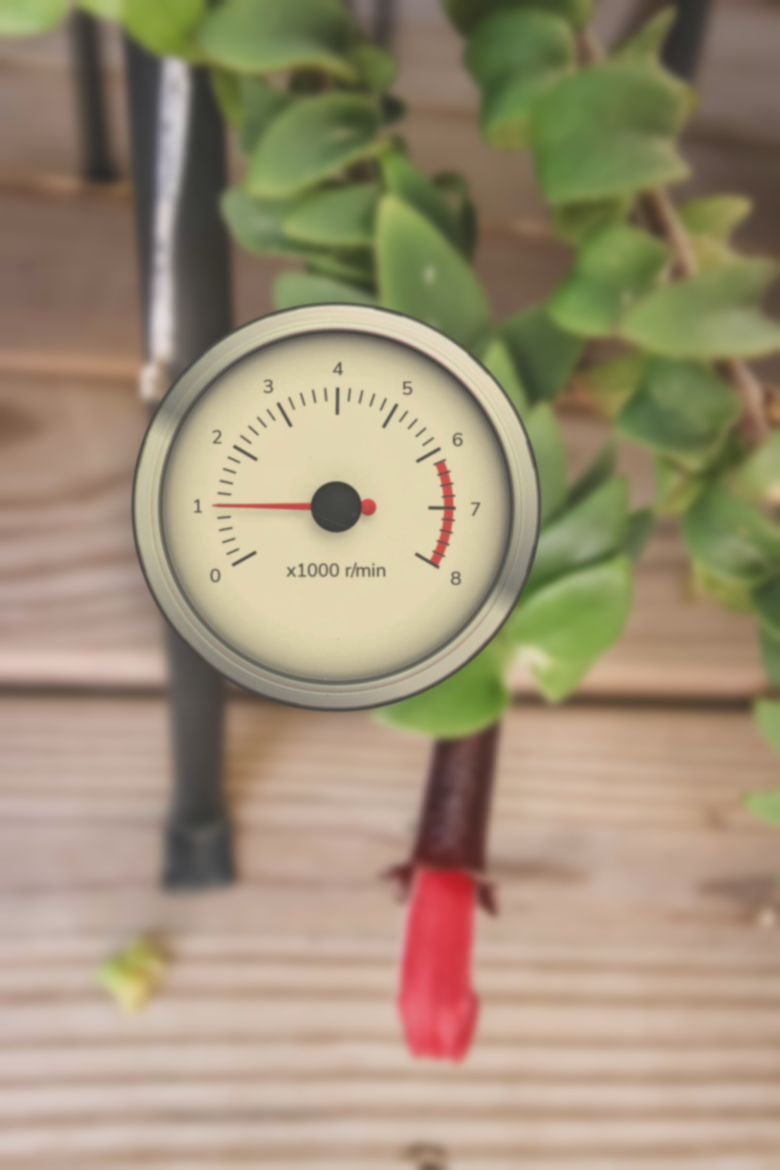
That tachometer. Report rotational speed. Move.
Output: 1000 rpm
